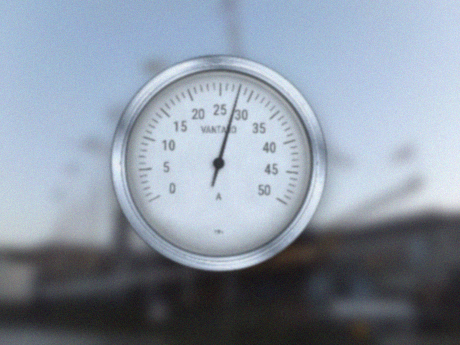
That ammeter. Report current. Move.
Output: 28 A
